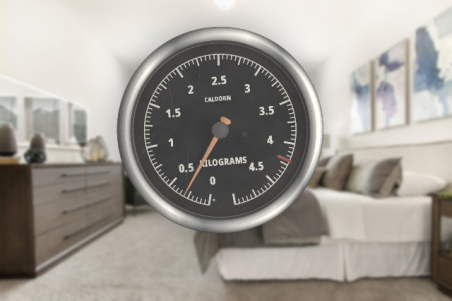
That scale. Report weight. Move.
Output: 0.3 kg
